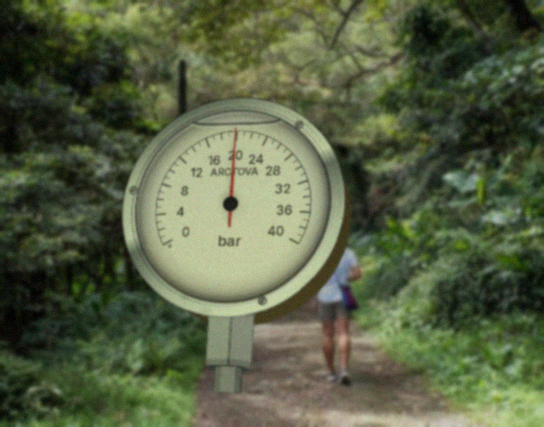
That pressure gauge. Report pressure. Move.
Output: 20 bar
